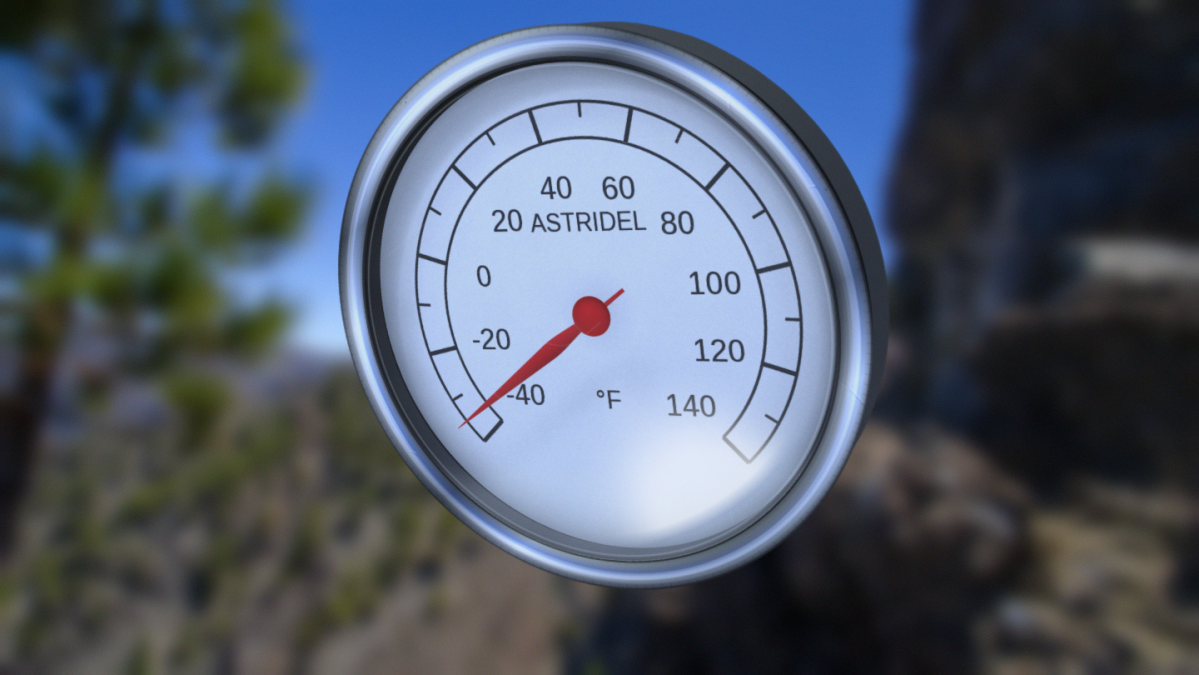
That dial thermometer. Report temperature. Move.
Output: -35 °F
